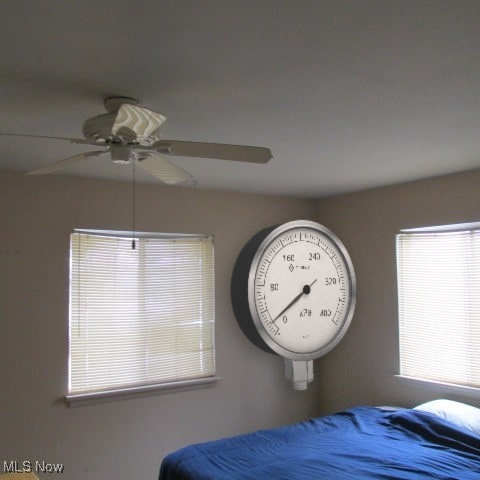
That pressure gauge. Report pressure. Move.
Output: 20 kPa
